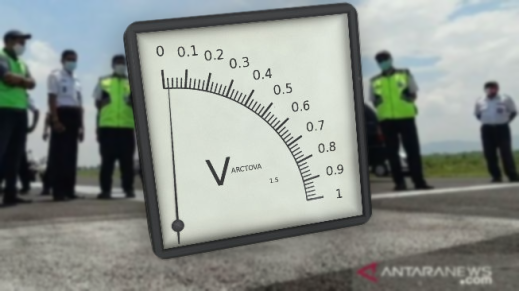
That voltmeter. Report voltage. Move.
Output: 0.02 V
